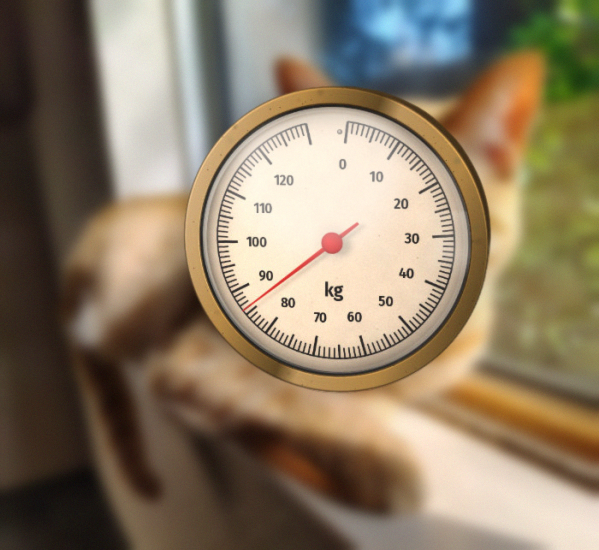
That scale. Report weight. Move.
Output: 86 kg
